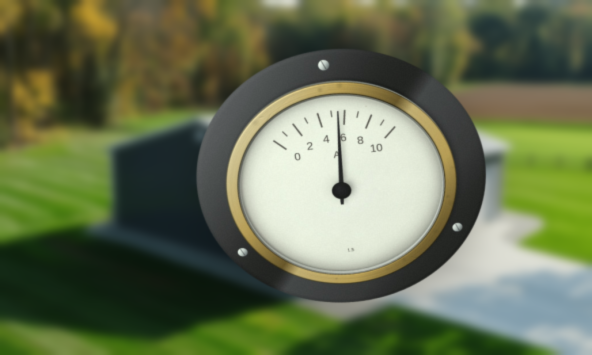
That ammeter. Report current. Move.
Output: 5.5 A
